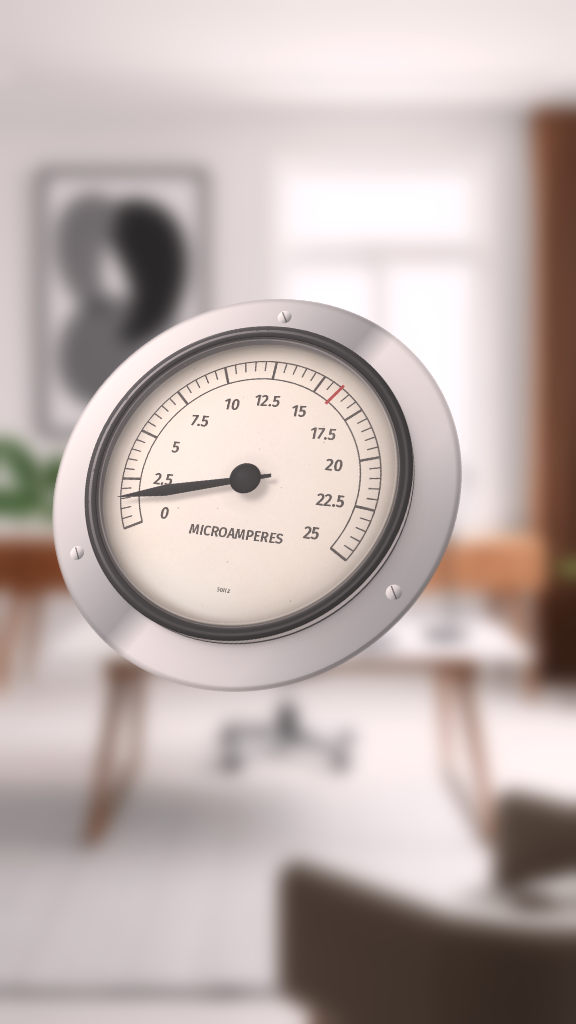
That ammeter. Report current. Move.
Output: 1.5 µA
